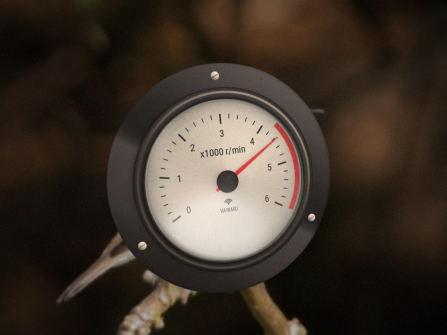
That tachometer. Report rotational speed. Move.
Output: 4400 rpm
